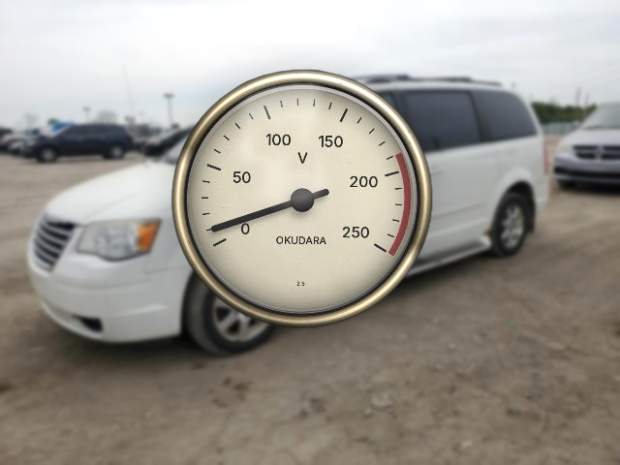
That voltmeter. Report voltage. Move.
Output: 10 V
